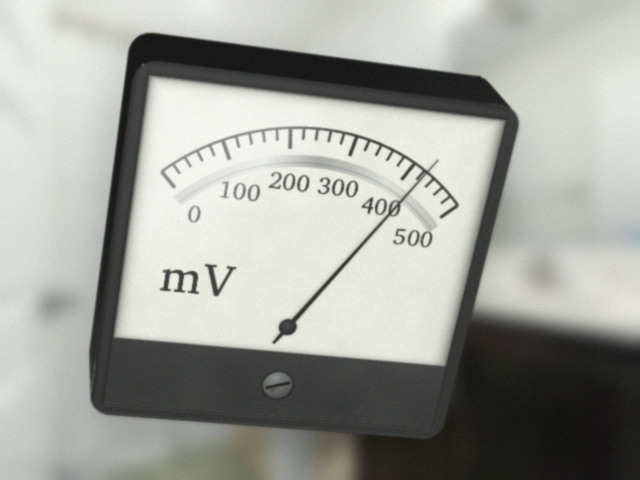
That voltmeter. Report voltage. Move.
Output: 420 mV
